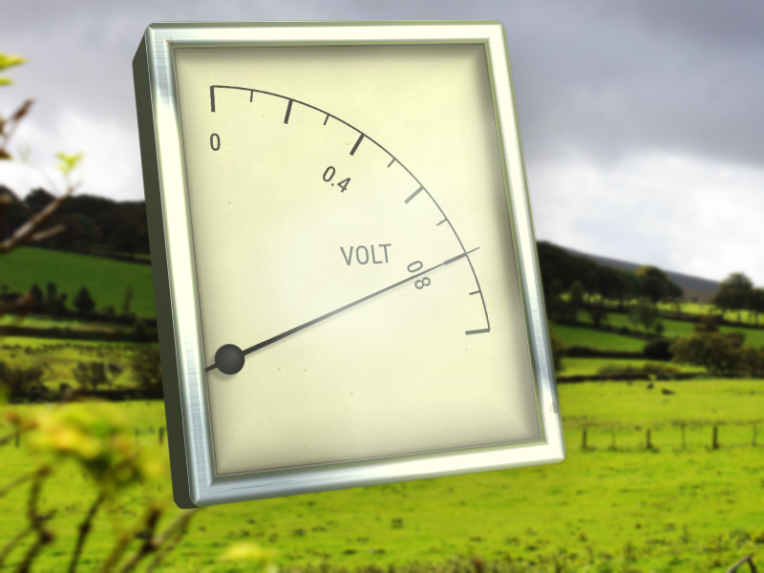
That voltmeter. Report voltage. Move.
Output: 0.8 V
